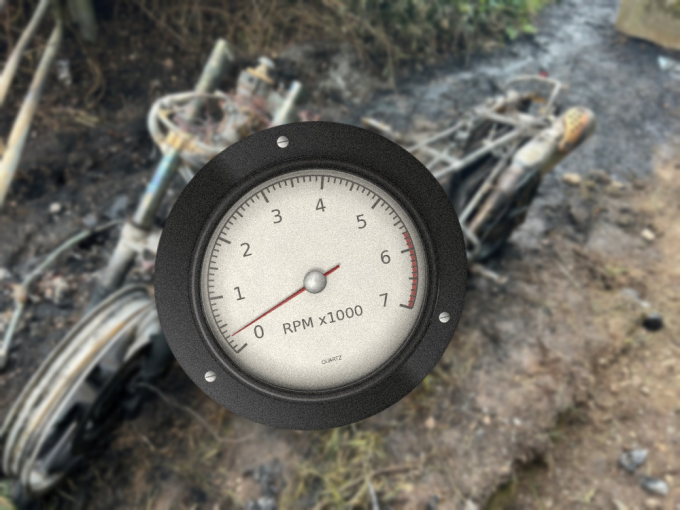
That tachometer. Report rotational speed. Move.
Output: 300 rpm
